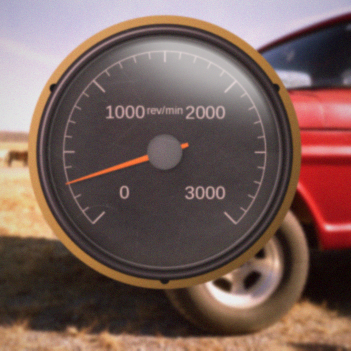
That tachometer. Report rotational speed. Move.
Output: 300 rpm
